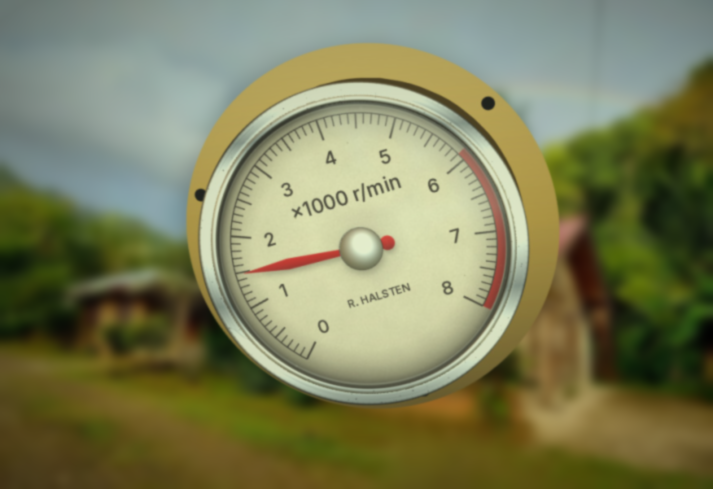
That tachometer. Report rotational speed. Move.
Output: 1500 rpm
